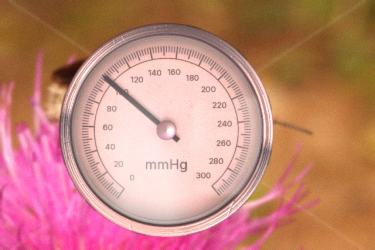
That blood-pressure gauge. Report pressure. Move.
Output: 100 mmHg
